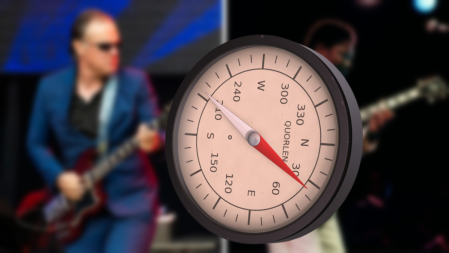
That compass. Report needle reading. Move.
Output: 35 °
